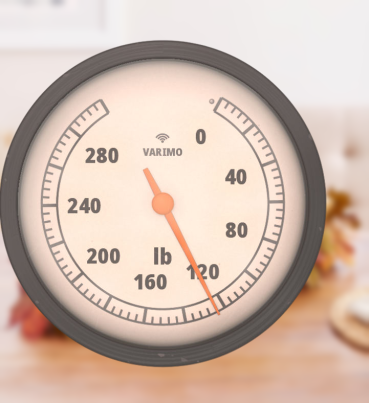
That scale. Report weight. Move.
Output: 124 lb
